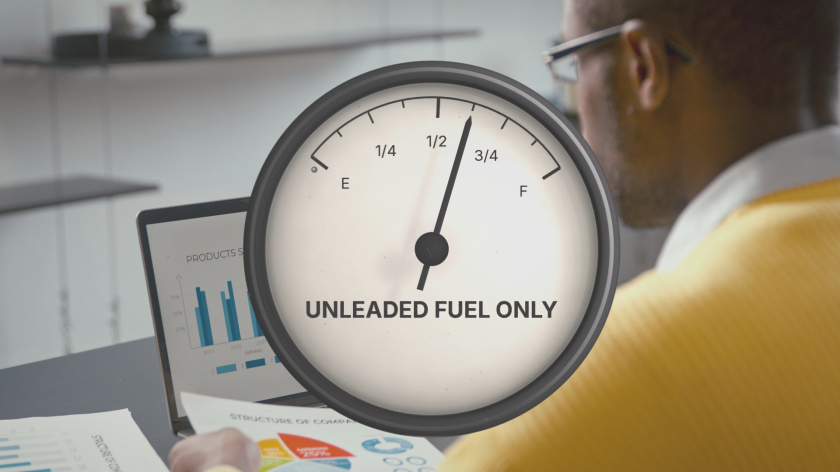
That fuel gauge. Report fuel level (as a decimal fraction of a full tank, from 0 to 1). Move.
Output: 0.625
